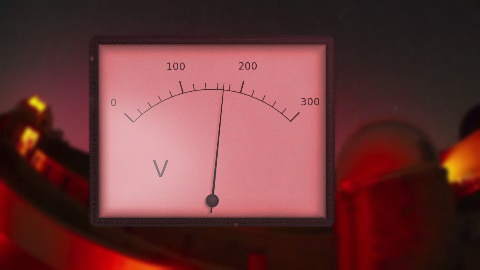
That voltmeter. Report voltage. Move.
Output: 170 V
